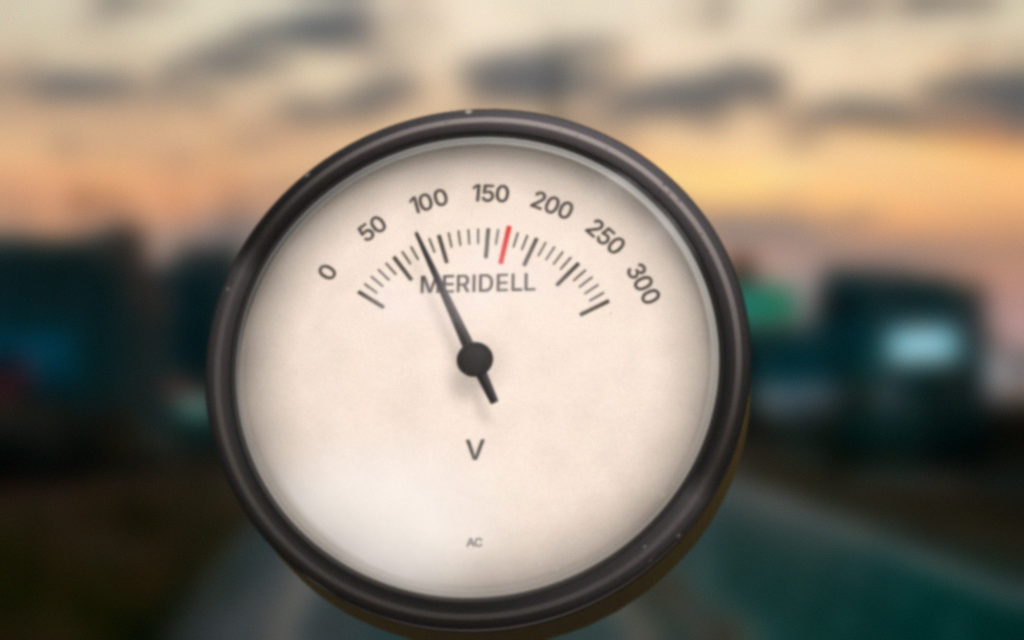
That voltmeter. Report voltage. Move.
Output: 80 V
